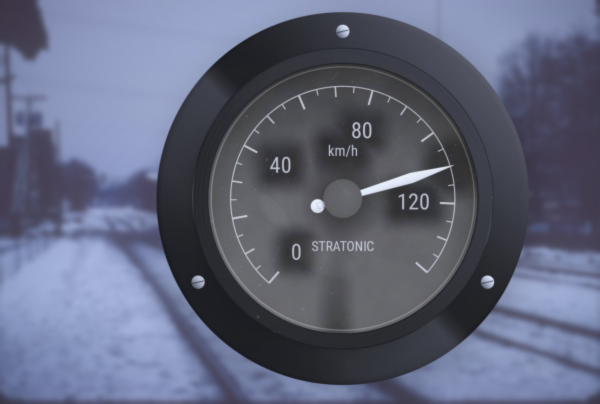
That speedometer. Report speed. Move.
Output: 110 km/h
